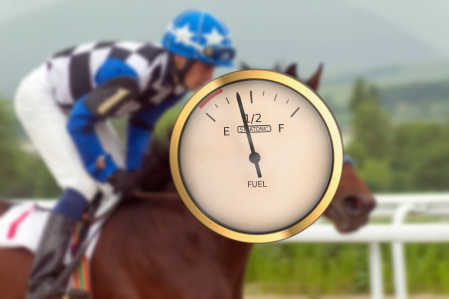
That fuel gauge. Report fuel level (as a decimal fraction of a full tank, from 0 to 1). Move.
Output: 0.375
